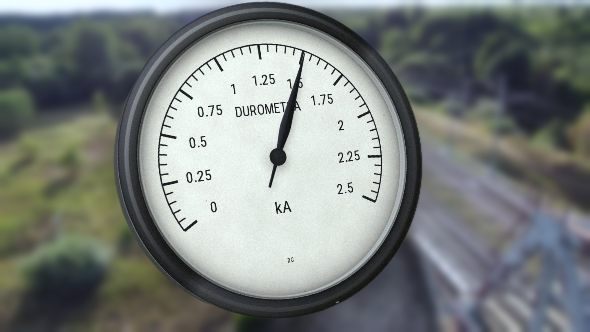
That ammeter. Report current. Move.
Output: 1.5 kA
